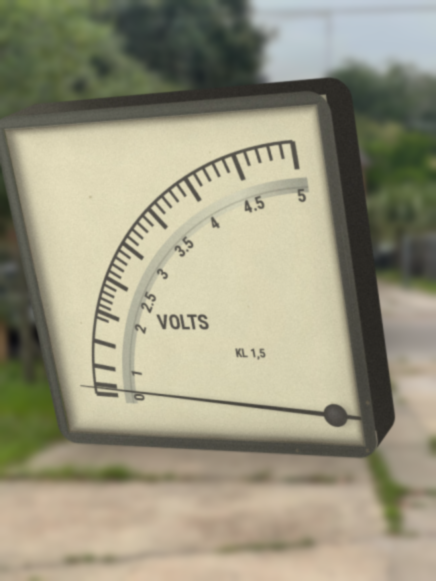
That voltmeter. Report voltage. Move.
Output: 0.5 V
